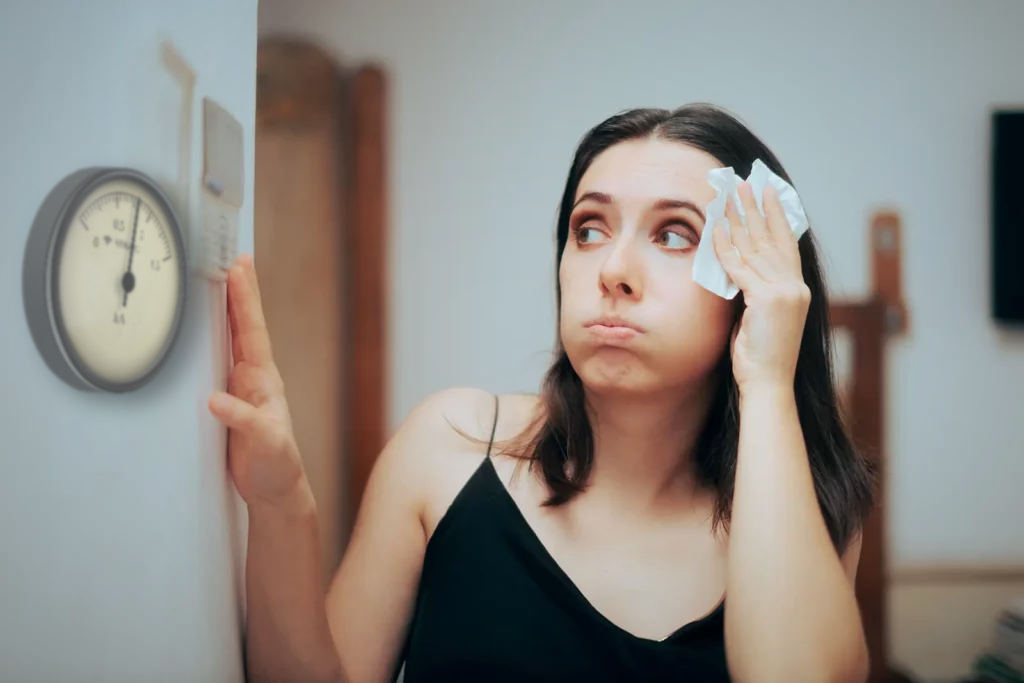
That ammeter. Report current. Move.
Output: 0.75 kA
